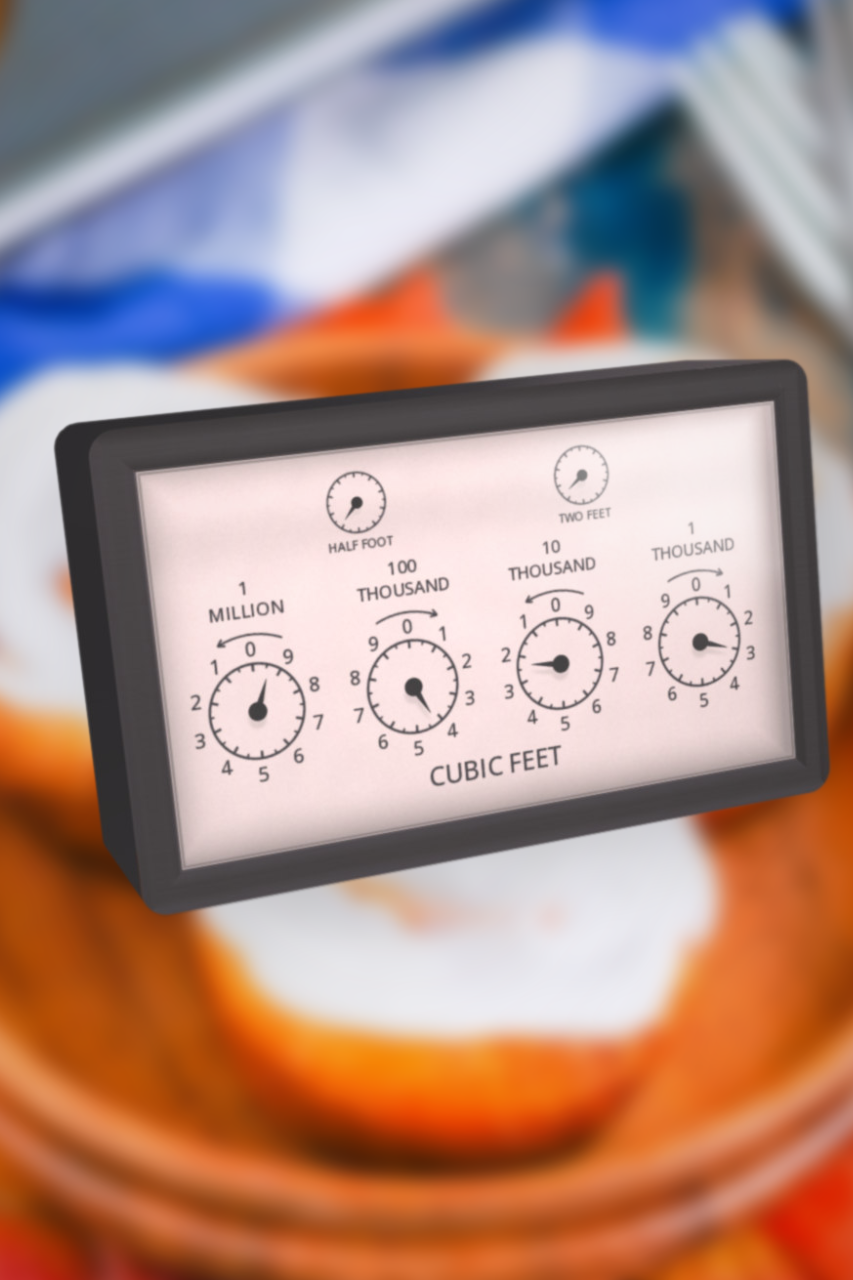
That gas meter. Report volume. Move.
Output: 942300 ft³
